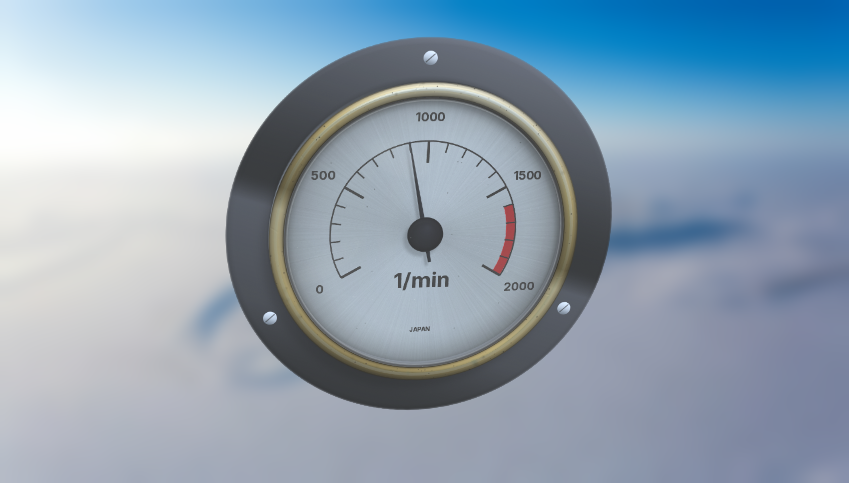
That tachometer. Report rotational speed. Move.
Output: 900 rpm
